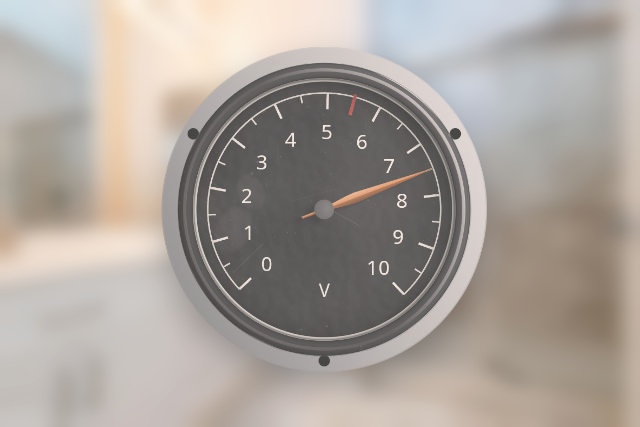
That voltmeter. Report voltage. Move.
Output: 7.5 V
